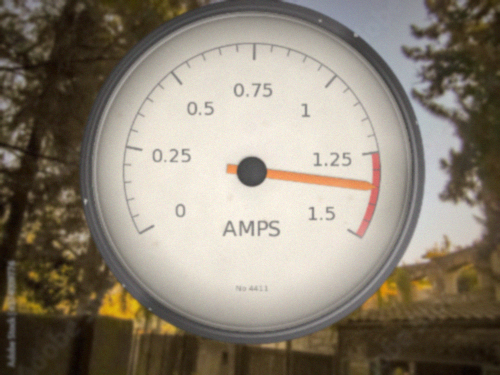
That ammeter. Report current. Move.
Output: 1.35 A
